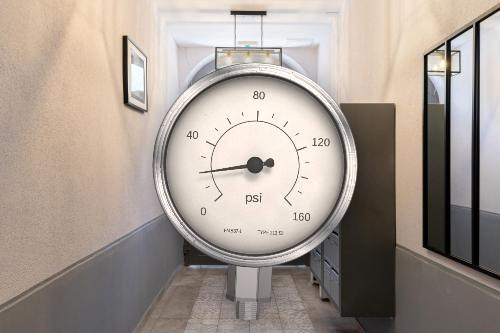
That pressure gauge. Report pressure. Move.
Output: 20 psi
